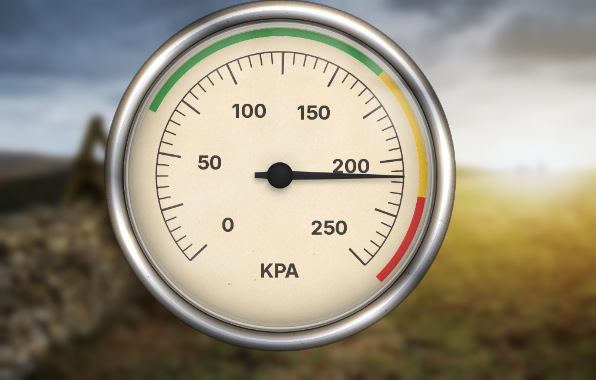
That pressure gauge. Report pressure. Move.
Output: 207.5 kPa
